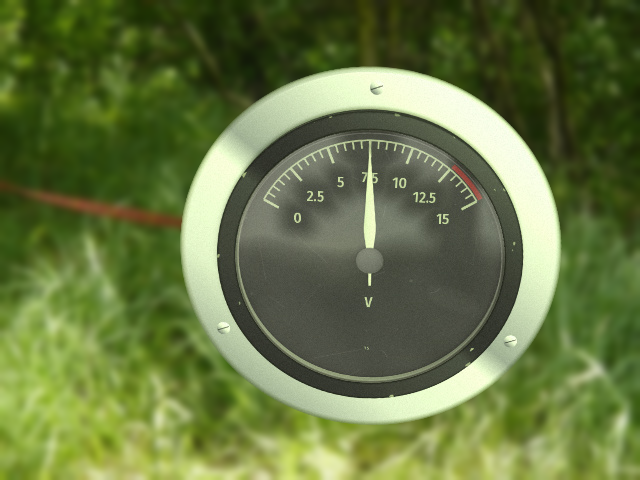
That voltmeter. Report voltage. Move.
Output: 7.5 V
